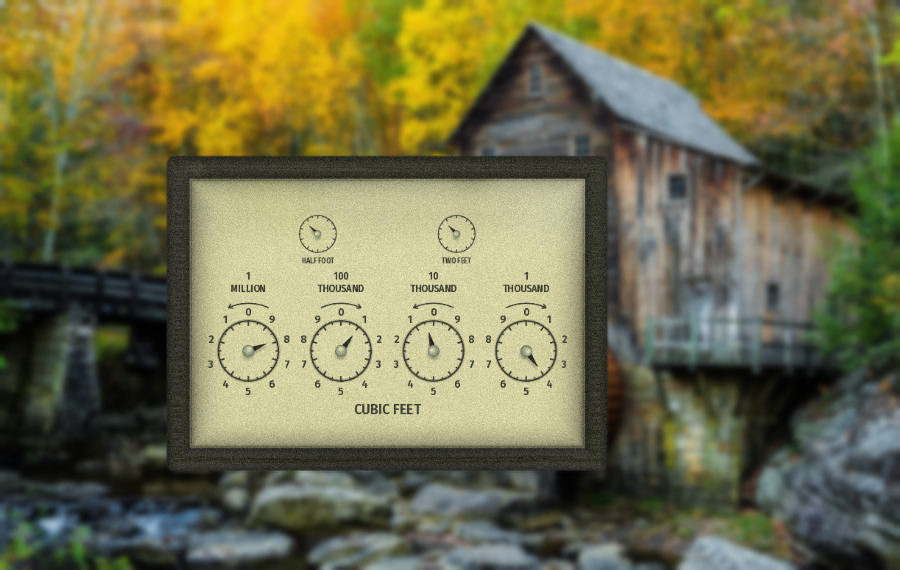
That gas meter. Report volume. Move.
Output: 810400 ft³
